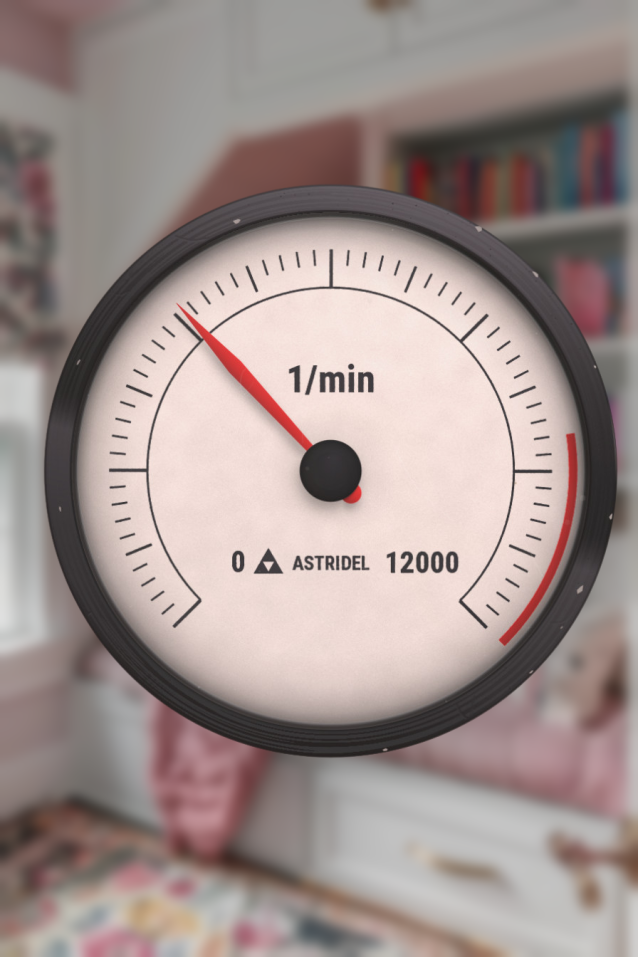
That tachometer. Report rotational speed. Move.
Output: 4100 rpm
